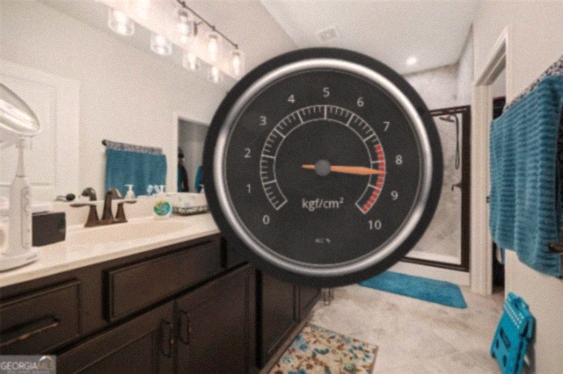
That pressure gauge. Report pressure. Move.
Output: 8.4 kg/cm²
